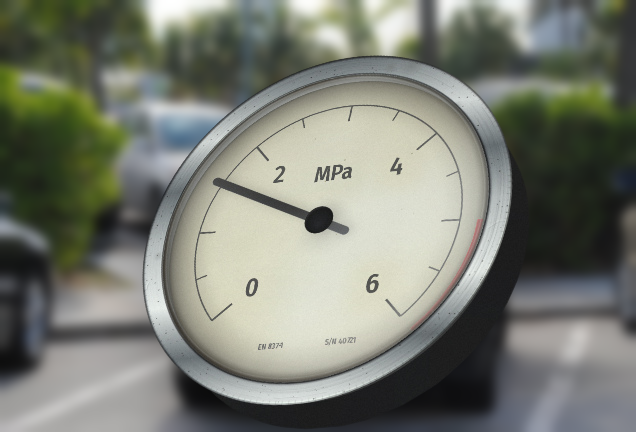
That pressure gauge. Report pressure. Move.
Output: 1.5 MPa
